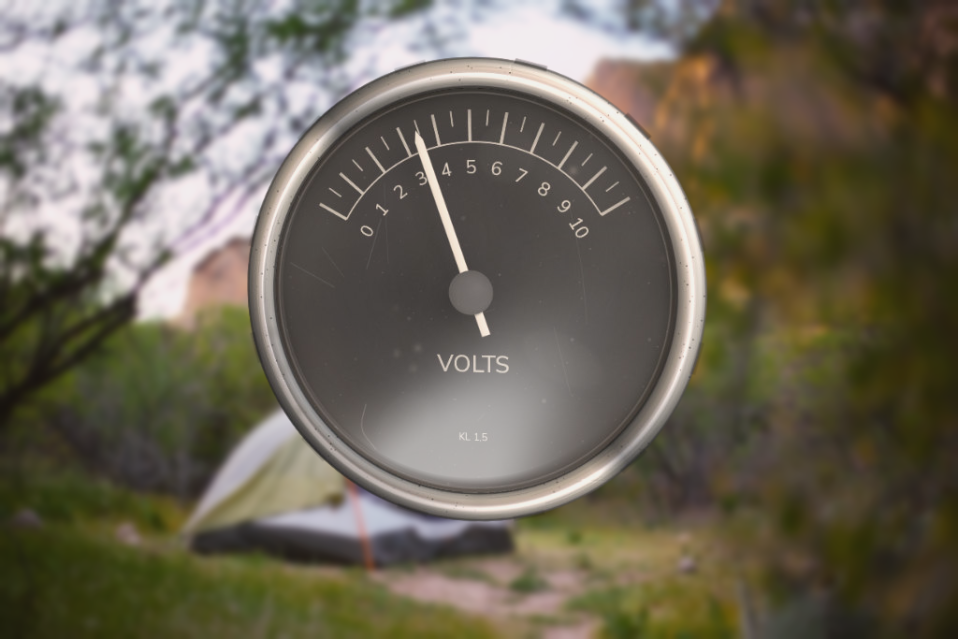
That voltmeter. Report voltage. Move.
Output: 3.5 V
